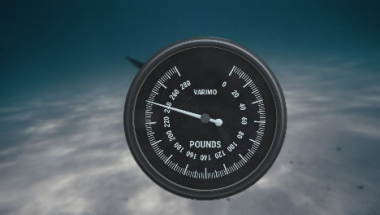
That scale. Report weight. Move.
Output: 240 lb
